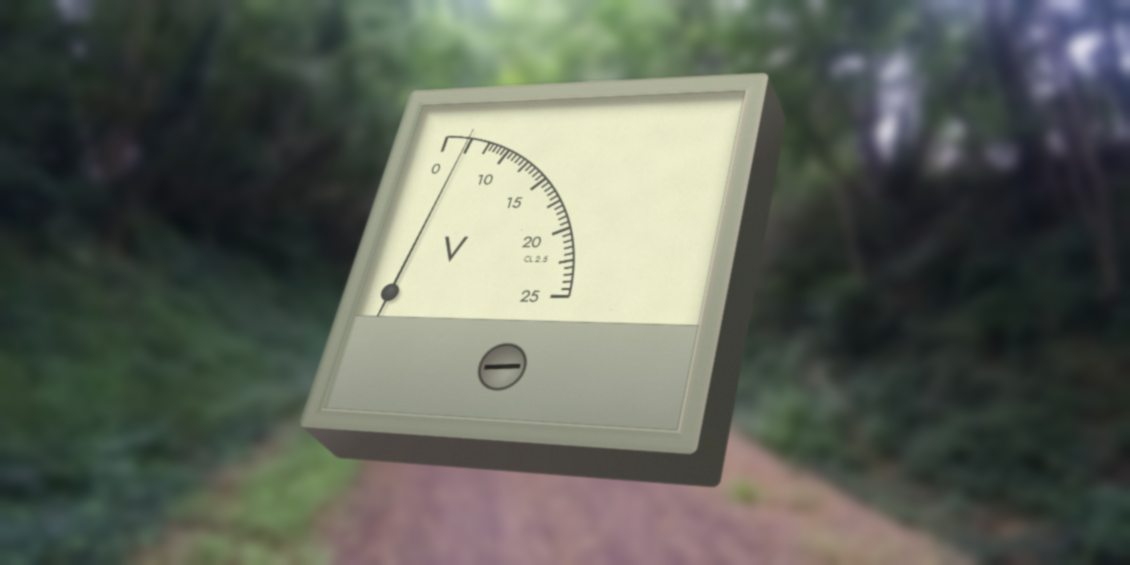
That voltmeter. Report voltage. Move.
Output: 5 V
